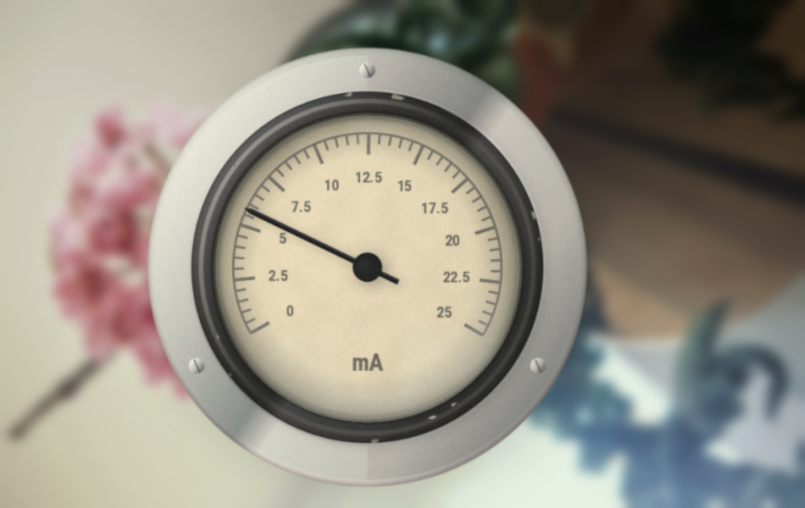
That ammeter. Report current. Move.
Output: 5.75 mA
